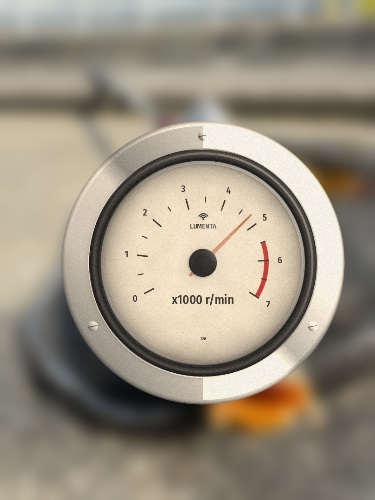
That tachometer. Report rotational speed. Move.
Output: 4750 rpm
